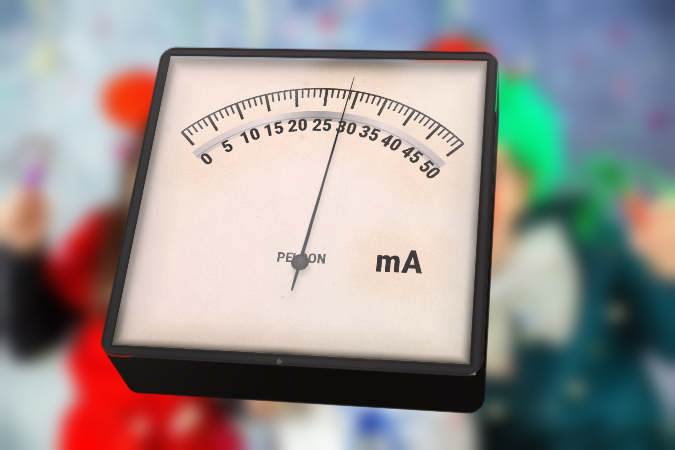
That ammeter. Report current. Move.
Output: 29 mA
